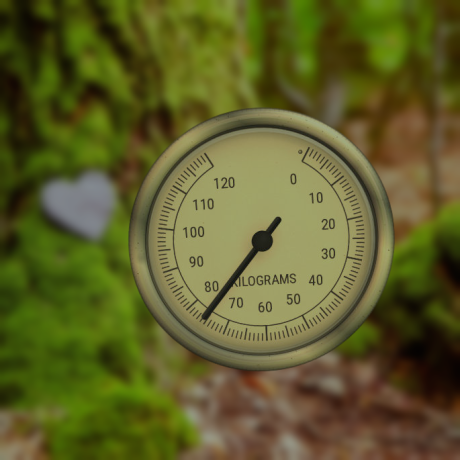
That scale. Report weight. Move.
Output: 76 kg
